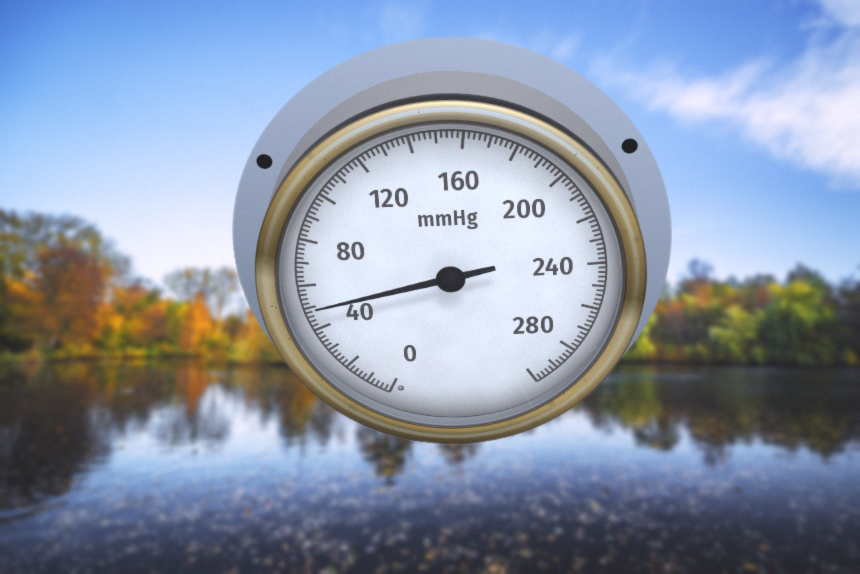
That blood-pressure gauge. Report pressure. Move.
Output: 50 mmHg
